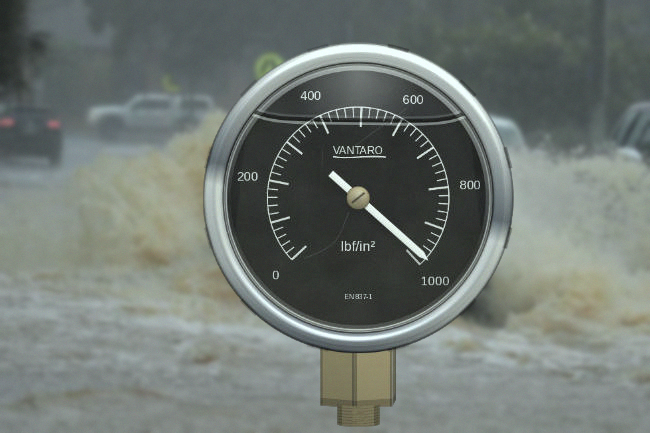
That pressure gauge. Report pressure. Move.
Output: 980 psi
